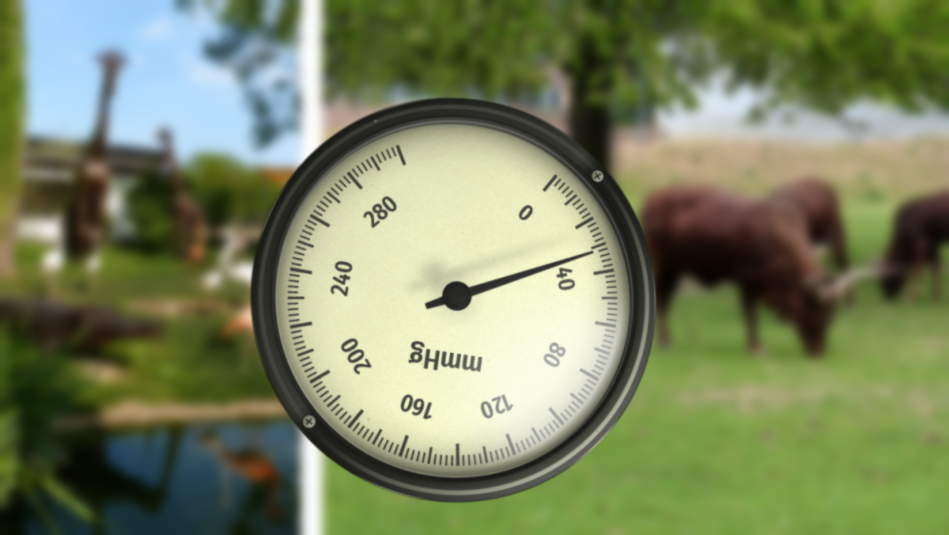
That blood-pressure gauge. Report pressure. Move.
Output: 32 mmHg
